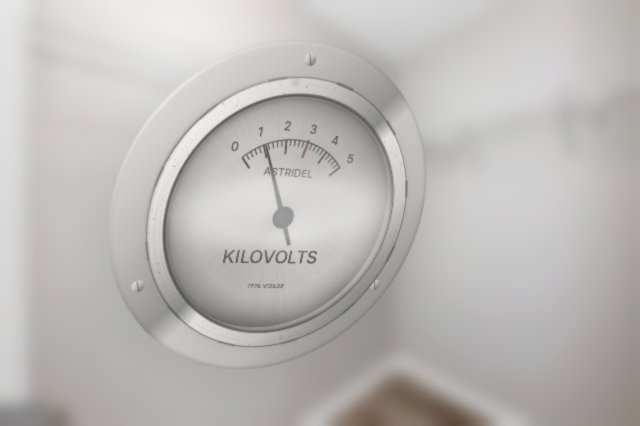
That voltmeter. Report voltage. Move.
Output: 1 kV
